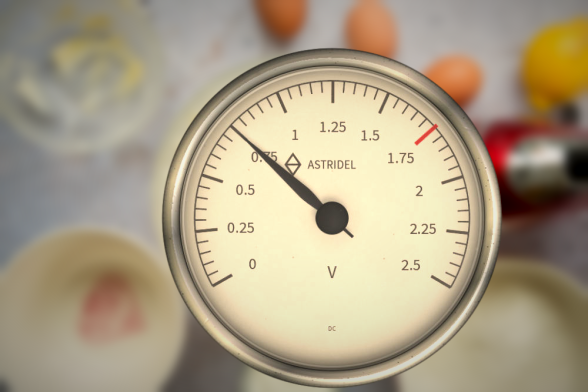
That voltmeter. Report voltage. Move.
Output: 0.75 V
